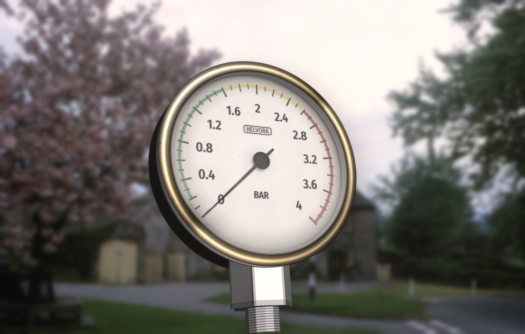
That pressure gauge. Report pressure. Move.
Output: 0 bar
